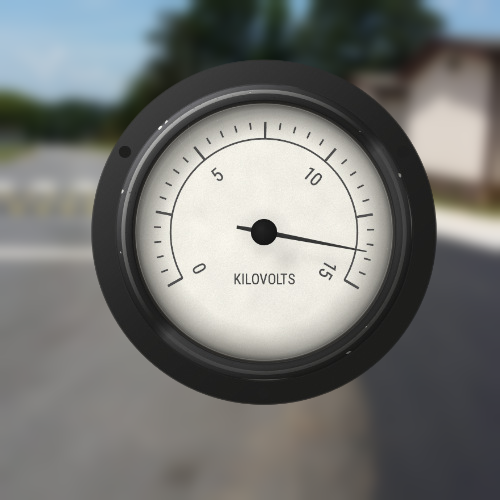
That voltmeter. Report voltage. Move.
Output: 13.75 kV
